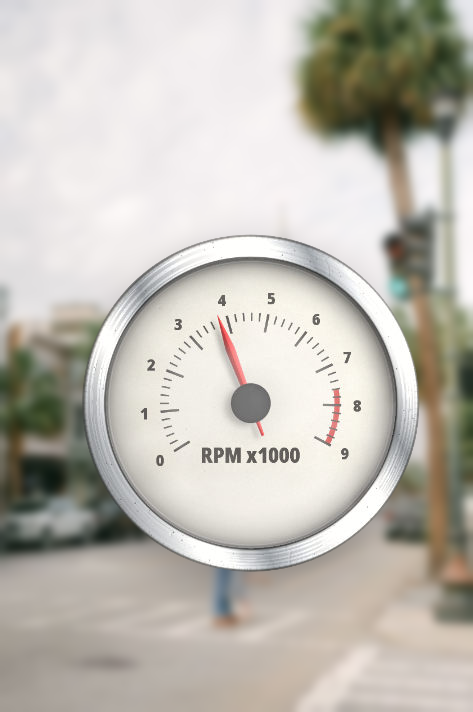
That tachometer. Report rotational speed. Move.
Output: 3800 rpm
